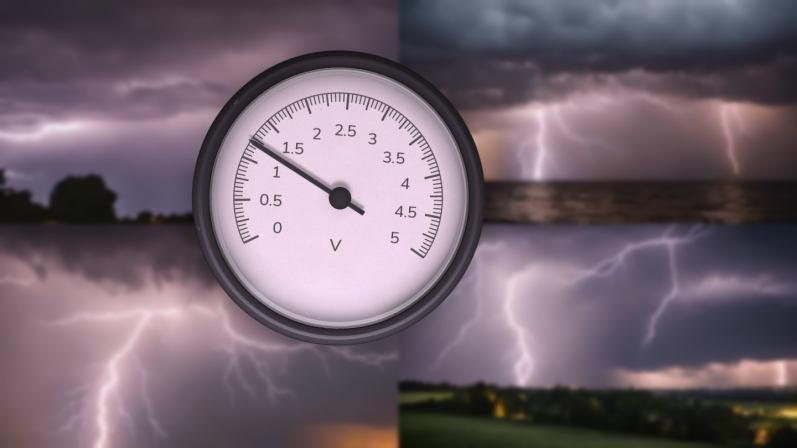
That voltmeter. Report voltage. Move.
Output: 1.2 V
